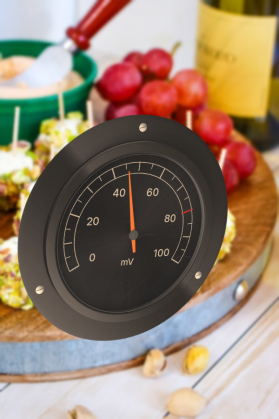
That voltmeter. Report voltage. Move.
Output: 45 mV
